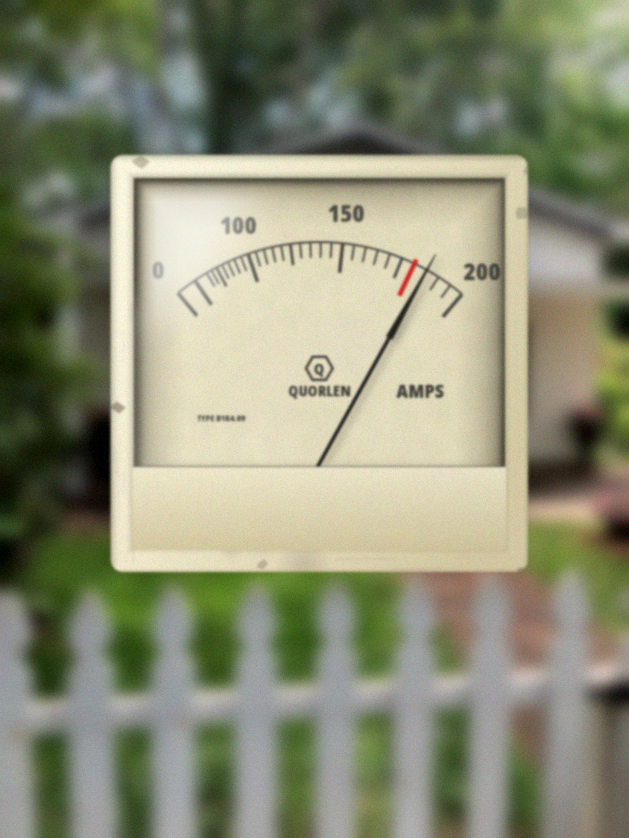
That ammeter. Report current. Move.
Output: 185 A
